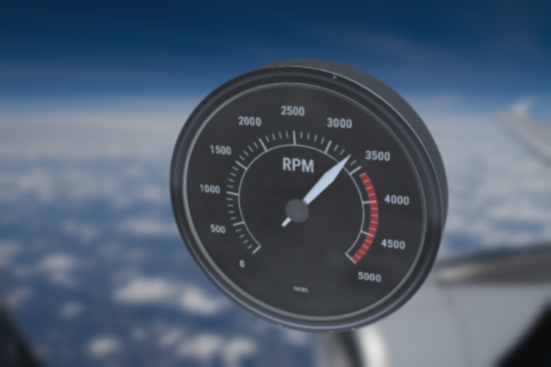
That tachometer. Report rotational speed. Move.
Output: 3300 rpm
